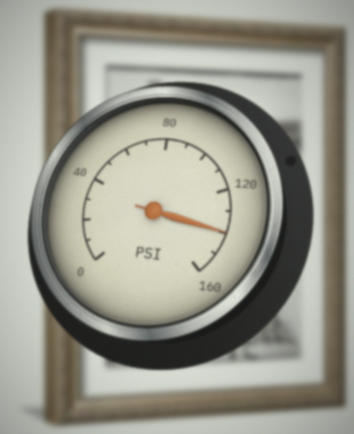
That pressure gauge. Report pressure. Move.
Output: 140 psi
